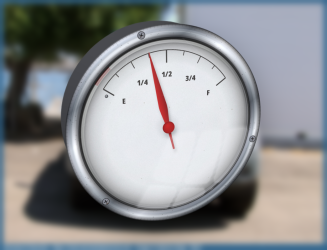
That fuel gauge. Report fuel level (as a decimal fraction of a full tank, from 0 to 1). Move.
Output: 0.375
